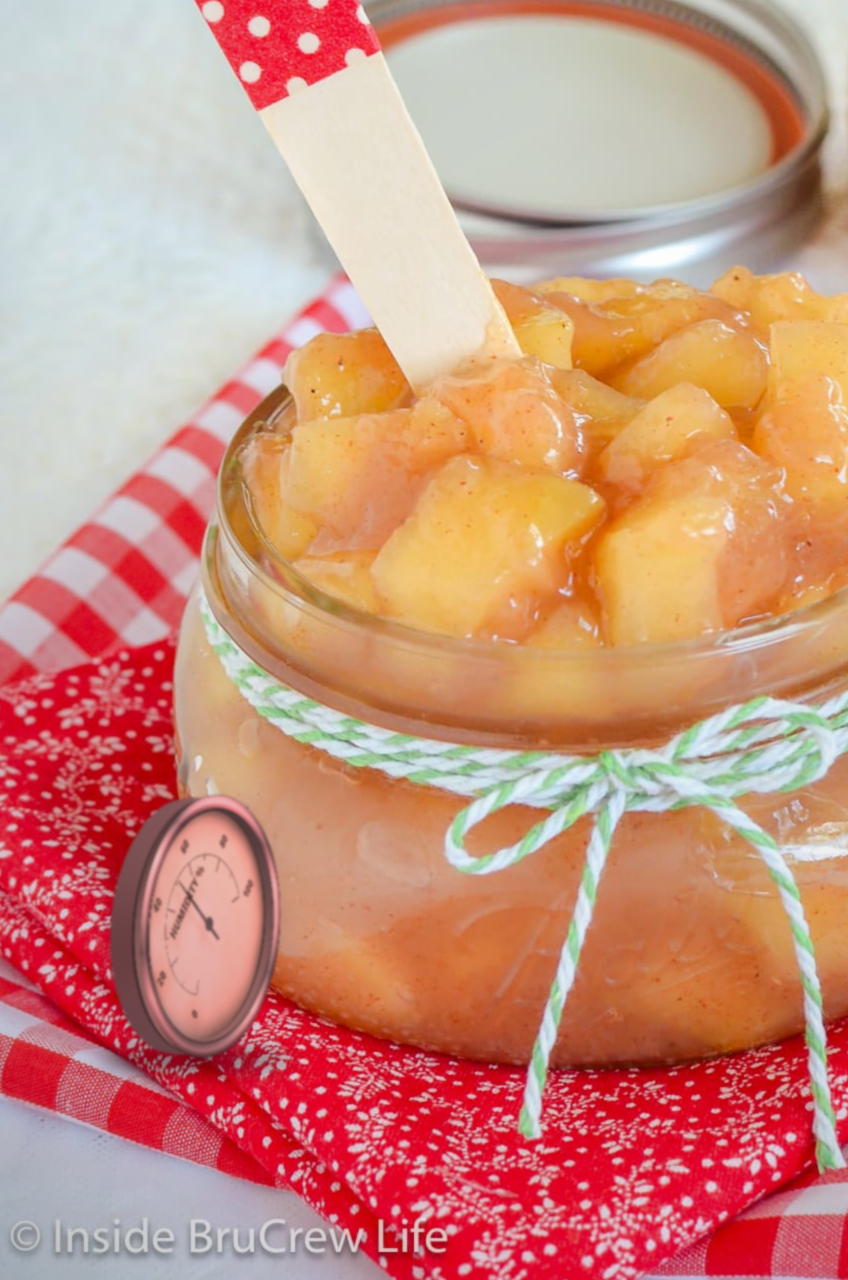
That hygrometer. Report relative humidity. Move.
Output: 50 %
